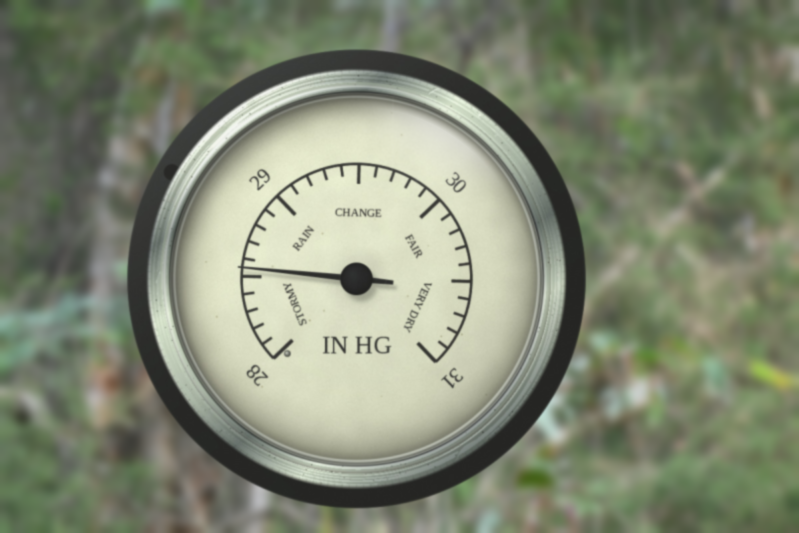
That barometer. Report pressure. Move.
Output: 28.55 inHg
